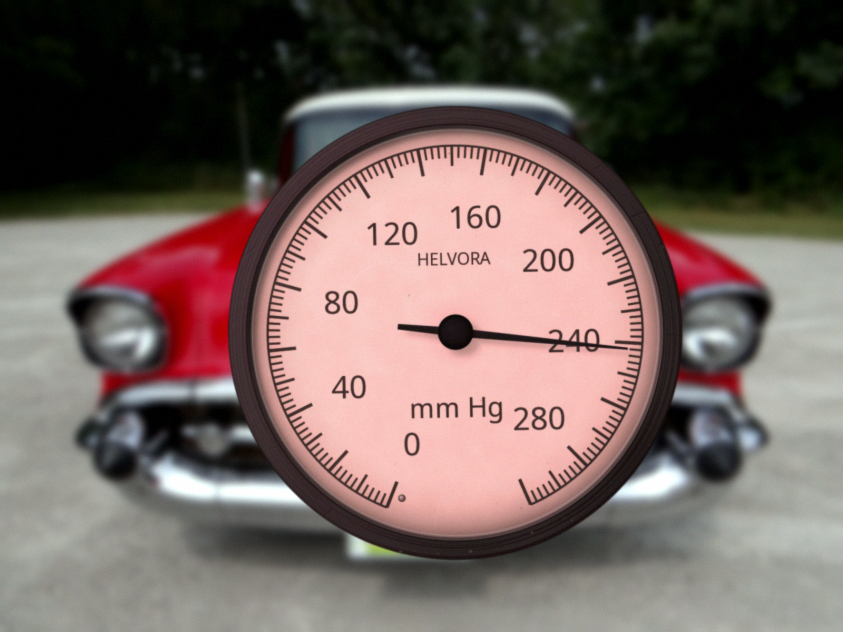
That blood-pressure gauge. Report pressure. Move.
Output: 242 mmHg
